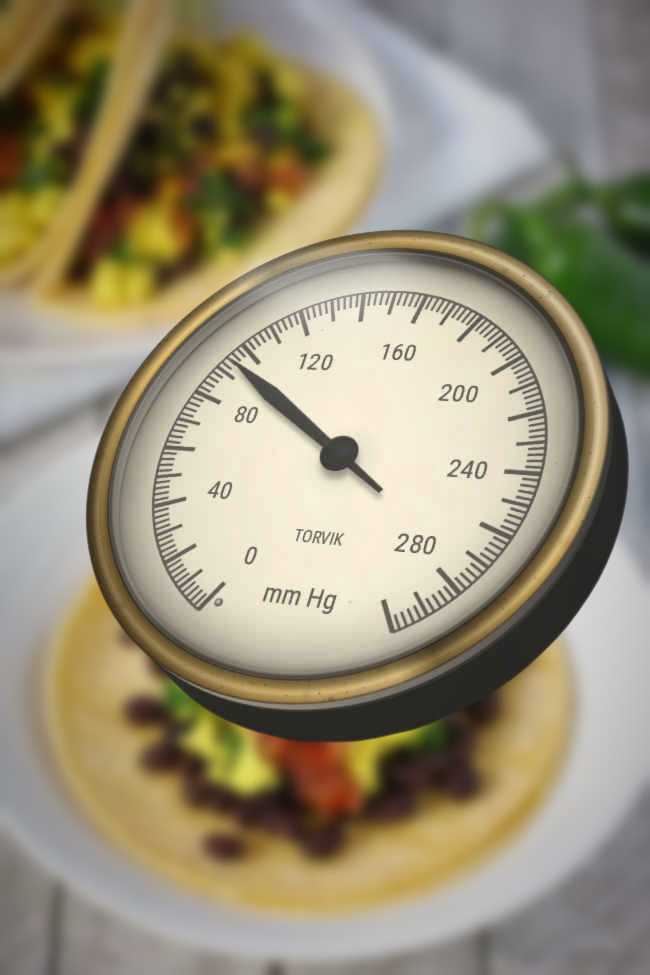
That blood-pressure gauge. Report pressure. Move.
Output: 94 mmHg
